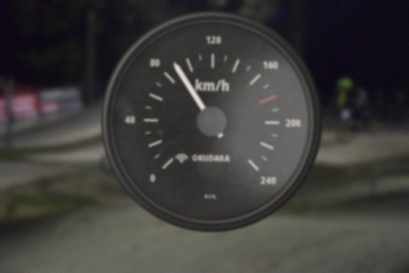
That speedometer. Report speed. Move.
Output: 90 km/h
